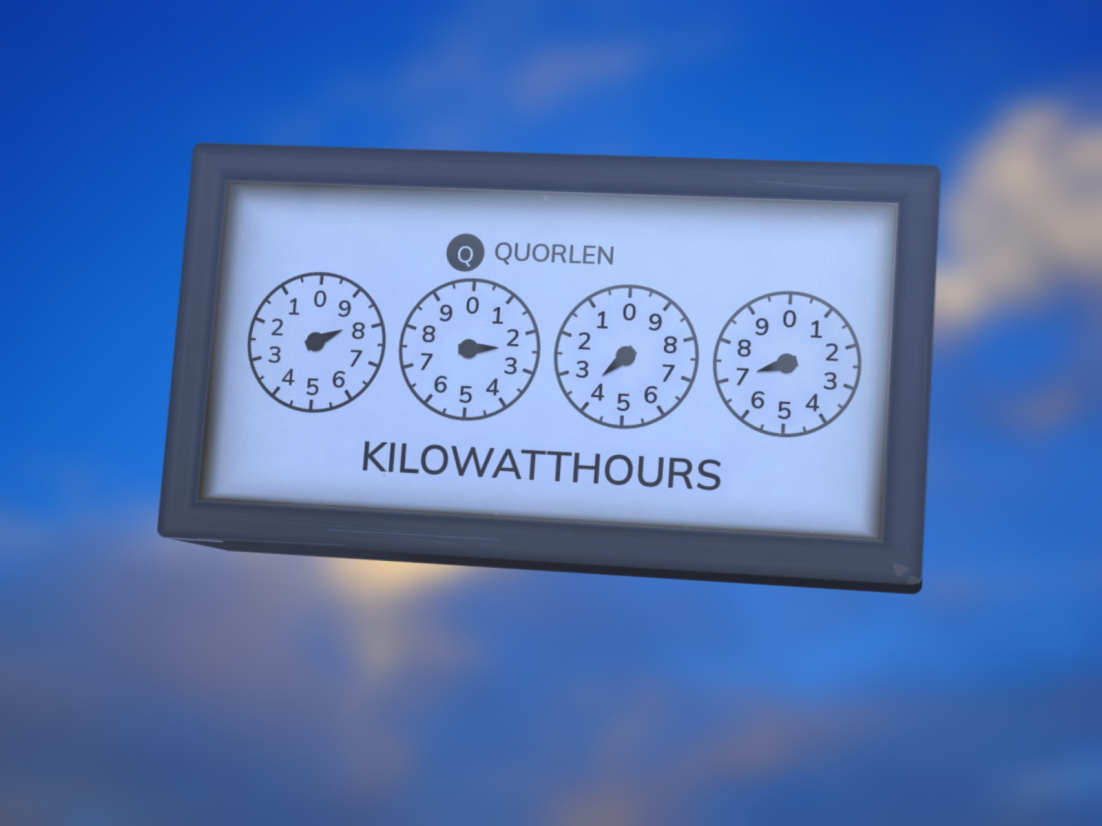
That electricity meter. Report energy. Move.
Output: 8237 kWh
